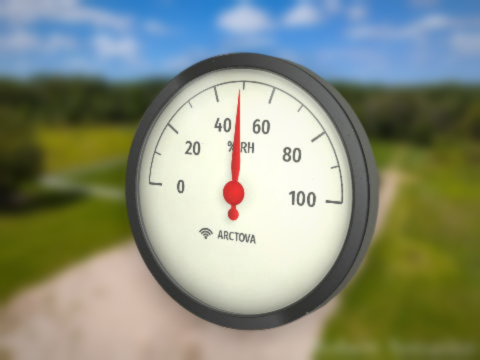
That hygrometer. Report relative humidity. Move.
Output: 50 %
